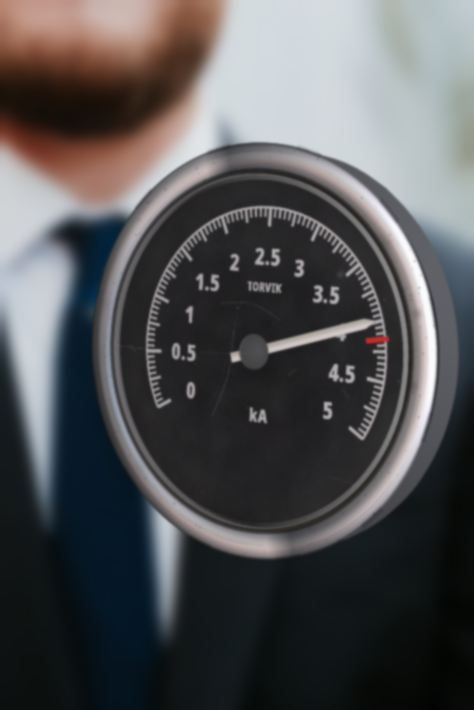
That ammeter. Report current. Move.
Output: 4 kA
